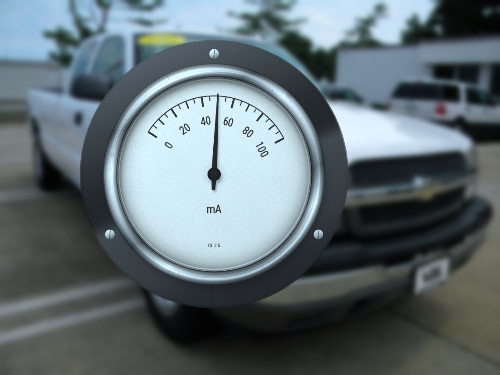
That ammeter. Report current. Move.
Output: 50 mA
